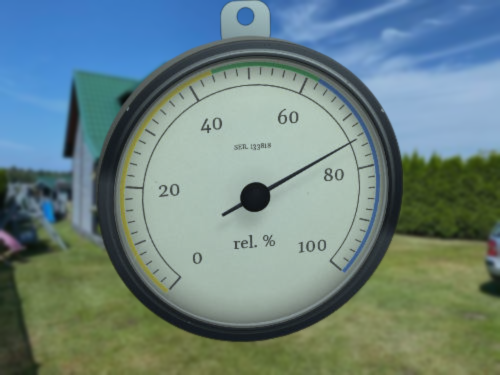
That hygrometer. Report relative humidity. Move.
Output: 74 %
